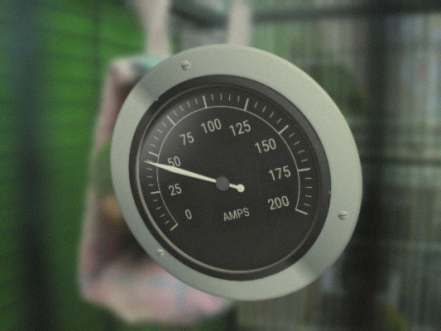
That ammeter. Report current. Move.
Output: 45 A
